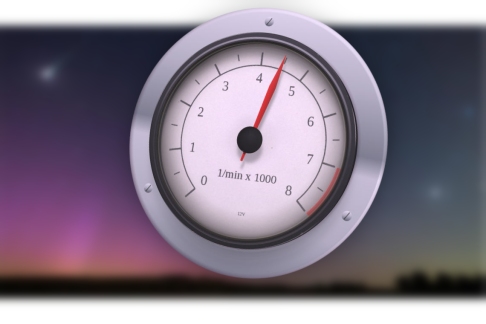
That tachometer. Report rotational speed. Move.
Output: 4500 rpm
